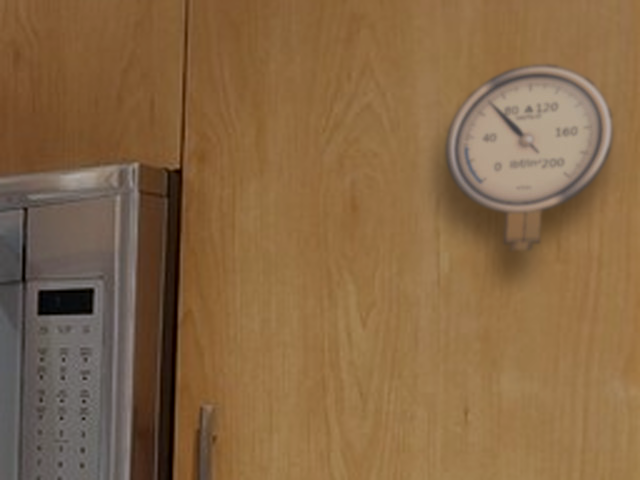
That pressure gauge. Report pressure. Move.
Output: 70 psi
